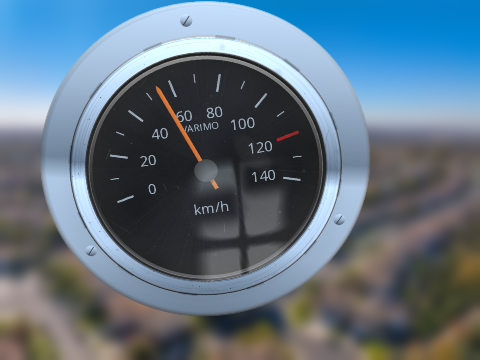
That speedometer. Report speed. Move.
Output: 55 km/h
